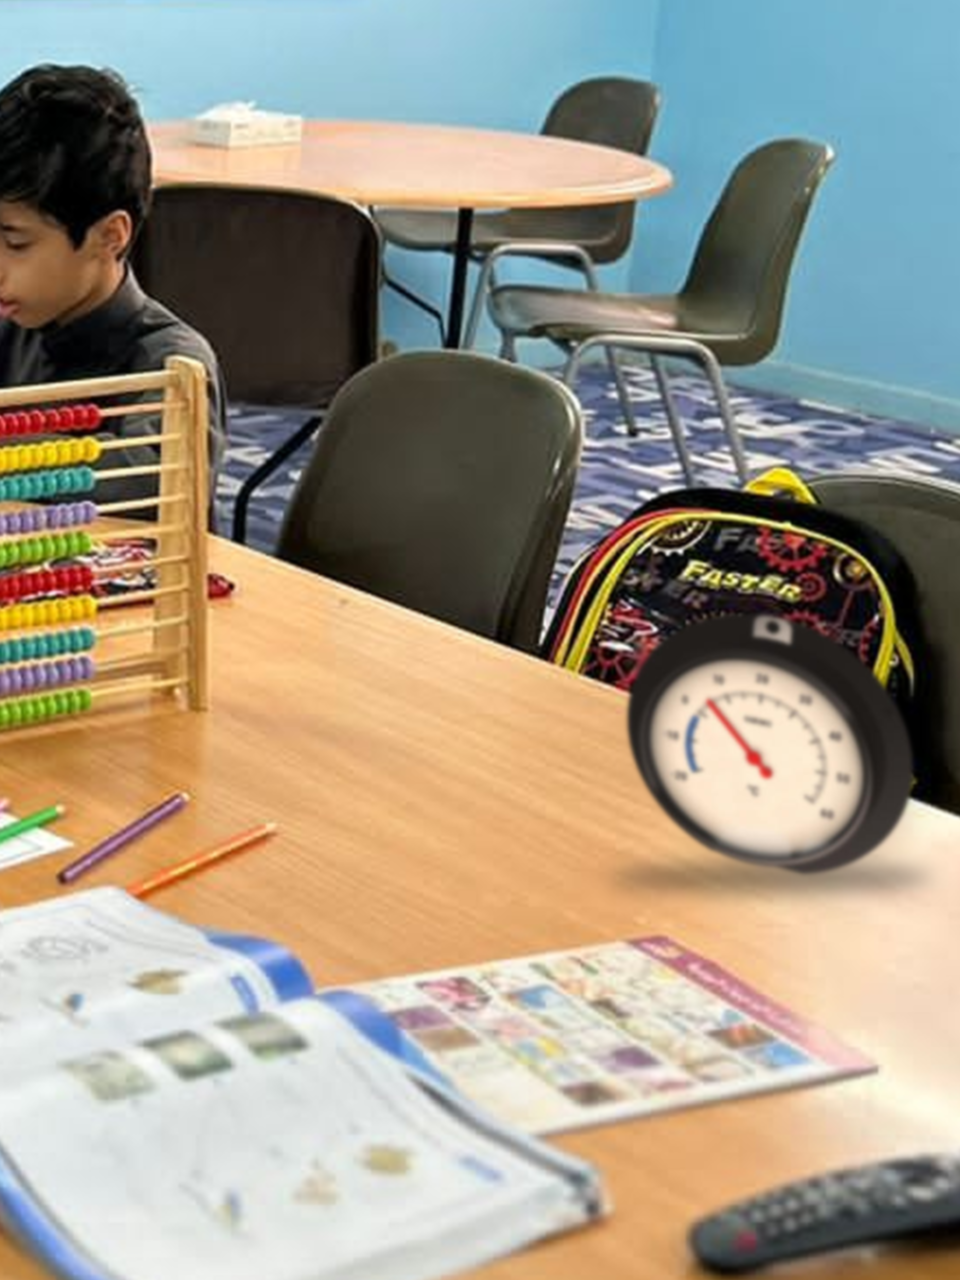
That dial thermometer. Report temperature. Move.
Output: 5 °C
